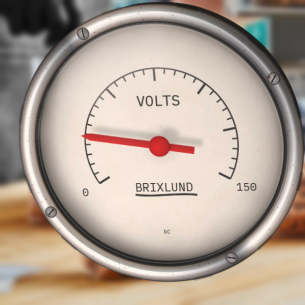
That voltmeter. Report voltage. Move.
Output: 25 V
